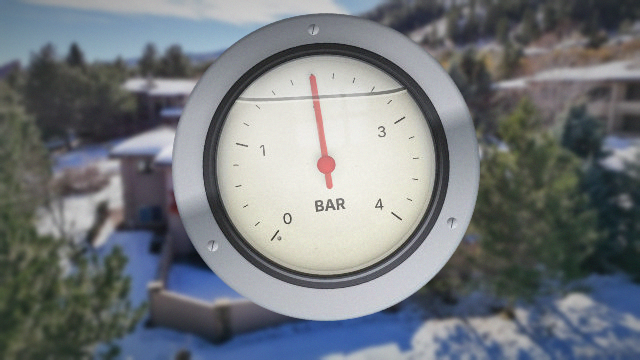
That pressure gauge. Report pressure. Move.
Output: 2 bar
